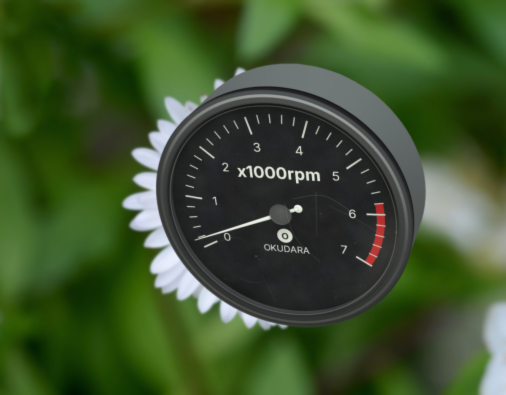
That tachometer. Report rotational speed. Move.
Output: 200 rpm
